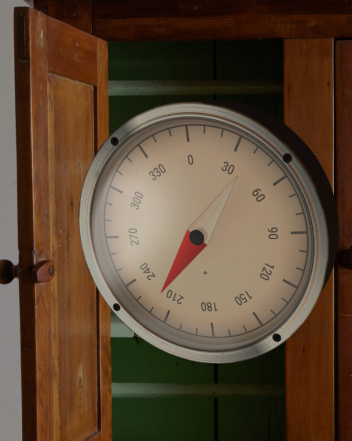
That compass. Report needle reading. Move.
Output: 220 °
